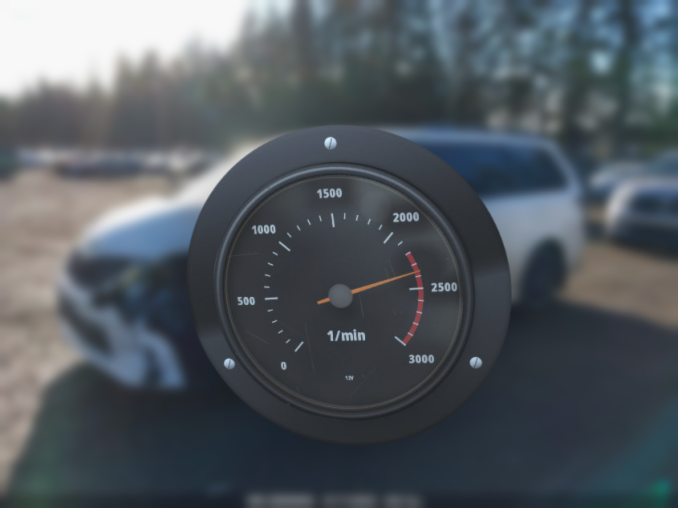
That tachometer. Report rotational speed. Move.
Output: 2350 rpm
